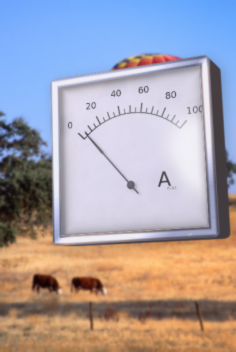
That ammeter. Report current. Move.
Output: 5 A
